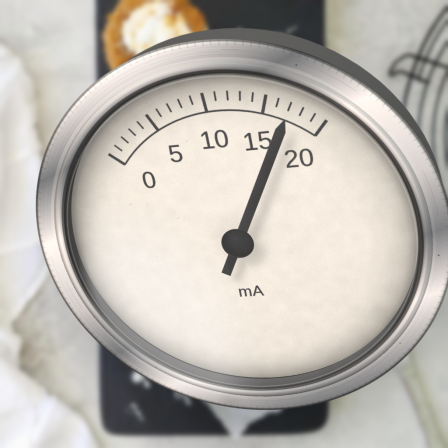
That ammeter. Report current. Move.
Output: 17 mA
